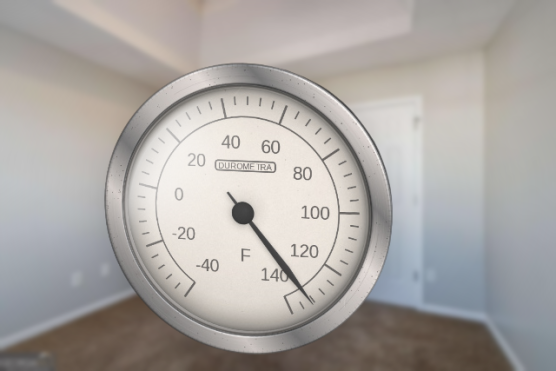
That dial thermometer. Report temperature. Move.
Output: 132 °F
